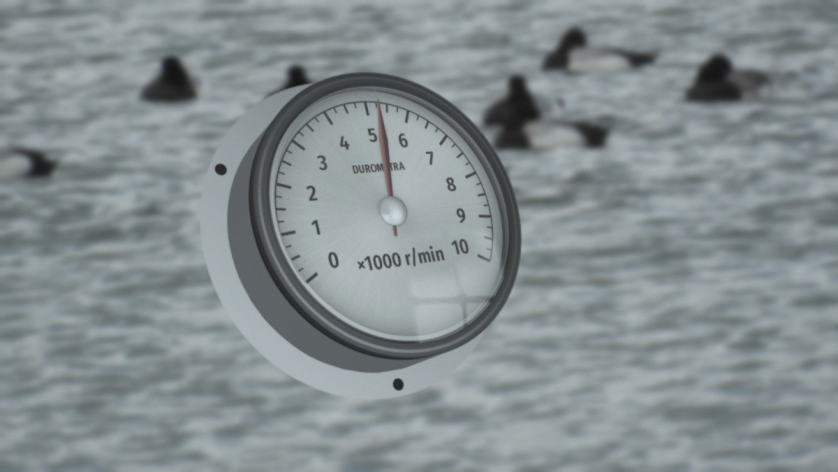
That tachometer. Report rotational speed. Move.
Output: 5250 rpm
